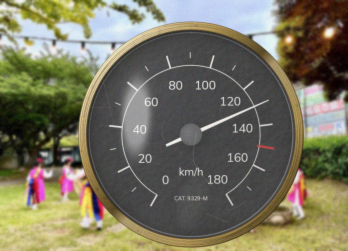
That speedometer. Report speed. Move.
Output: 130 km/h
